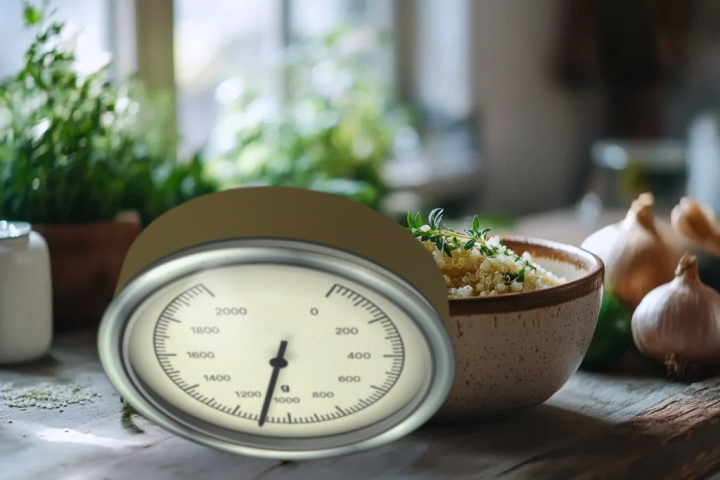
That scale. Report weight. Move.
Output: 1100 g
